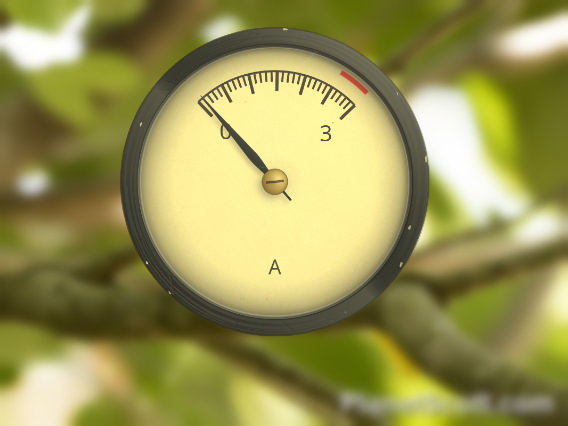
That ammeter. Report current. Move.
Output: 0.1 A
